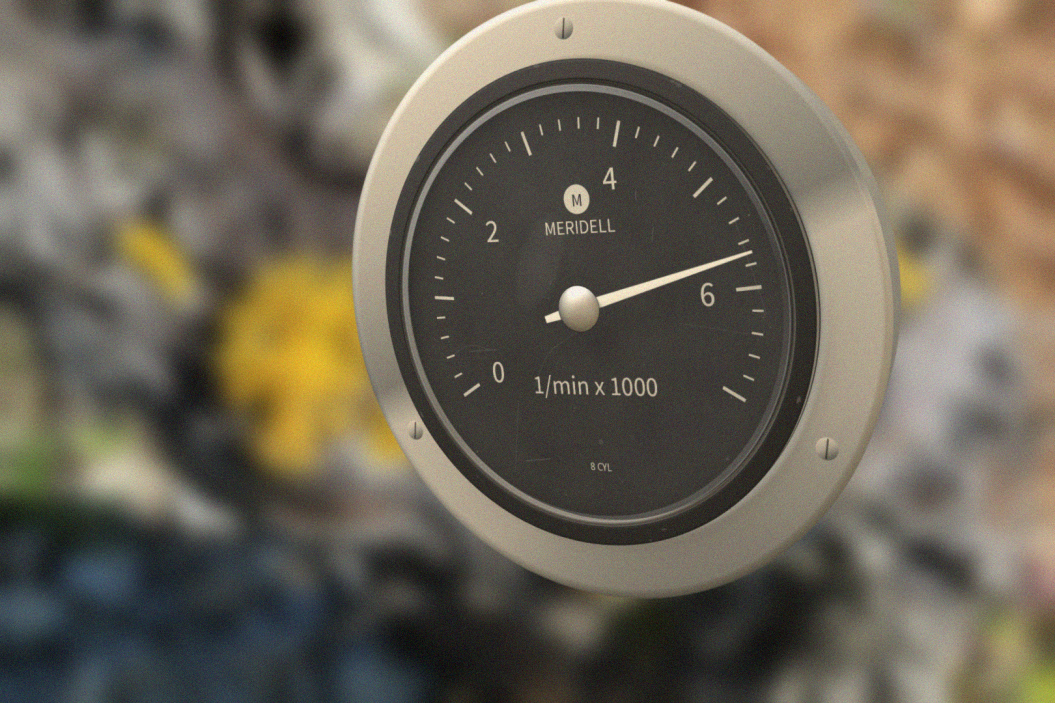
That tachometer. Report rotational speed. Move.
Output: 5700 rpm
